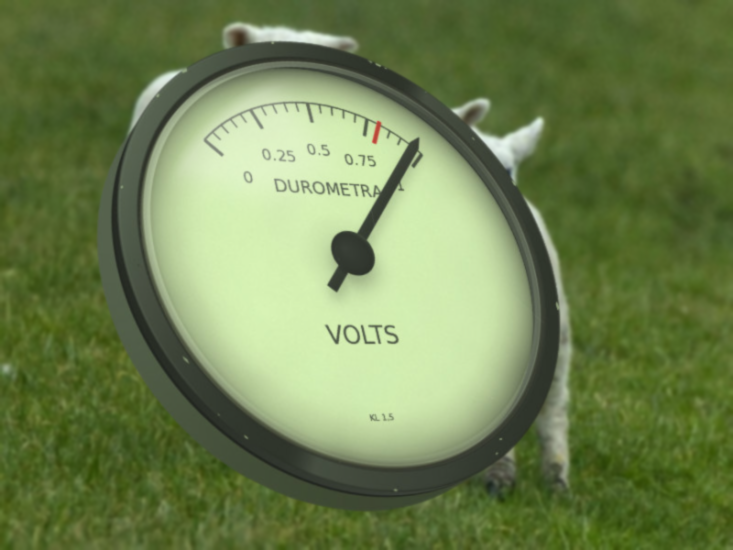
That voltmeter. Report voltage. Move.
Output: 0.95 V
